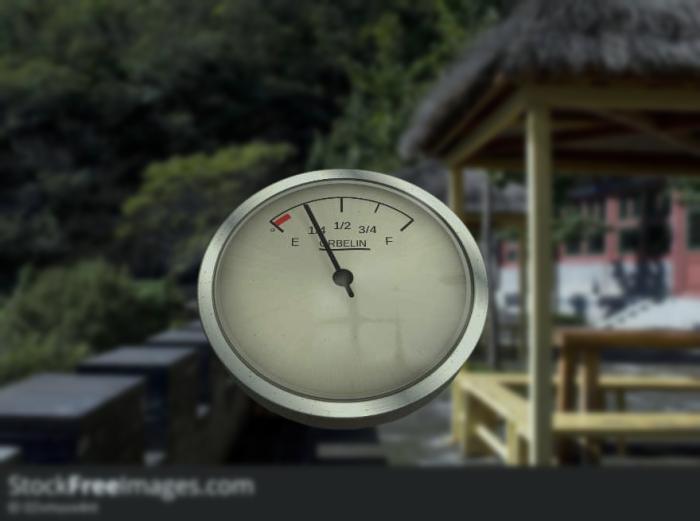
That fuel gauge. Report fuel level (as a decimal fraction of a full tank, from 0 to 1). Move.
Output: 0.25
